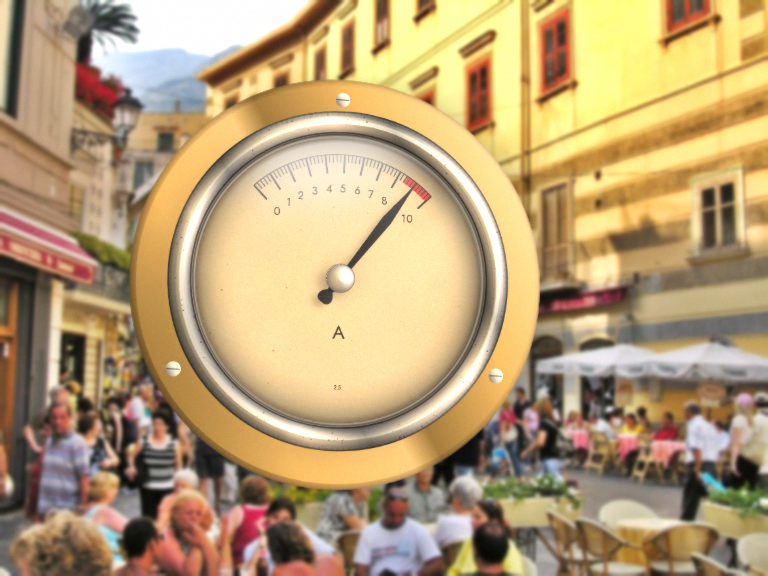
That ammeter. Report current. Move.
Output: 9 A
